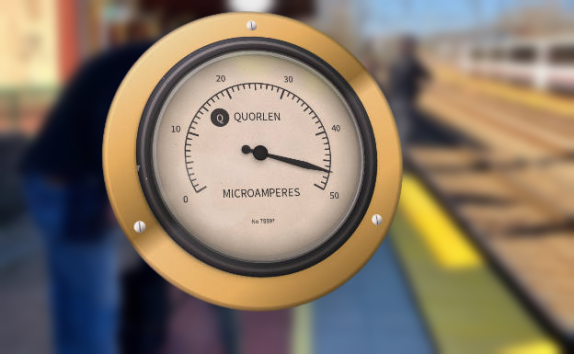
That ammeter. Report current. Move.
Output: 47 µA
